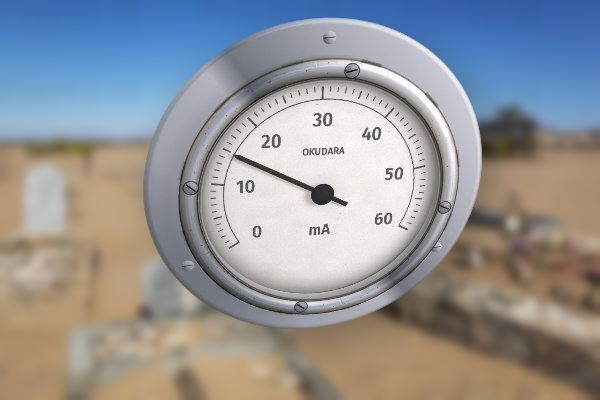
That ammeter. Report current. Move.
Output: 15 mA
